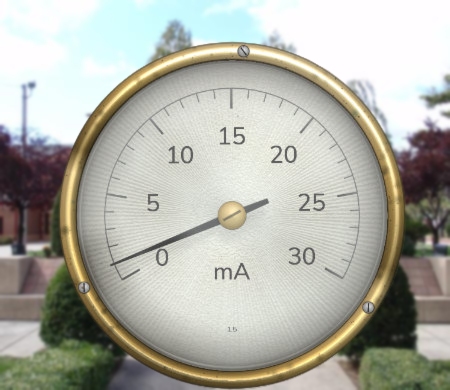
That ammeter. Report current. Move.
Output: 1 mA
